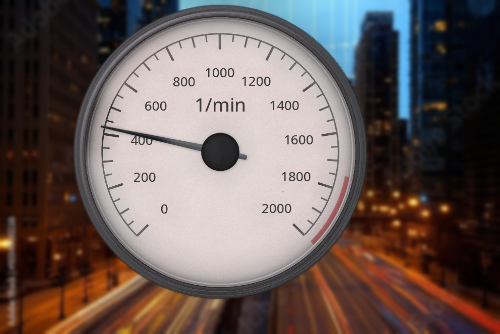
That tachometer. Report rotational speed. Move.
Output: 425 rpm
